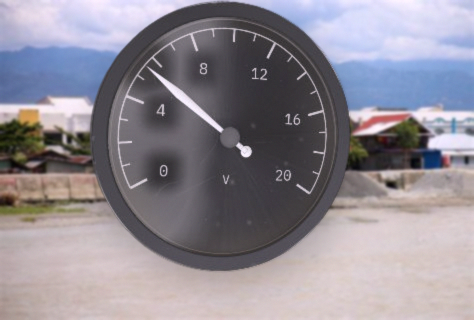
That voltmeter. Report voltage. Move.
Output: 5.5 V
